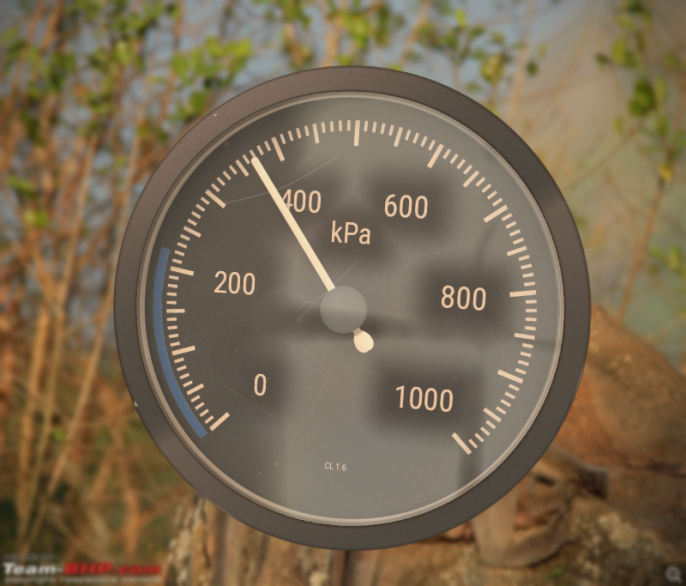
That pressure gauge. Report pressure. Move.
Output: 370 kPa
